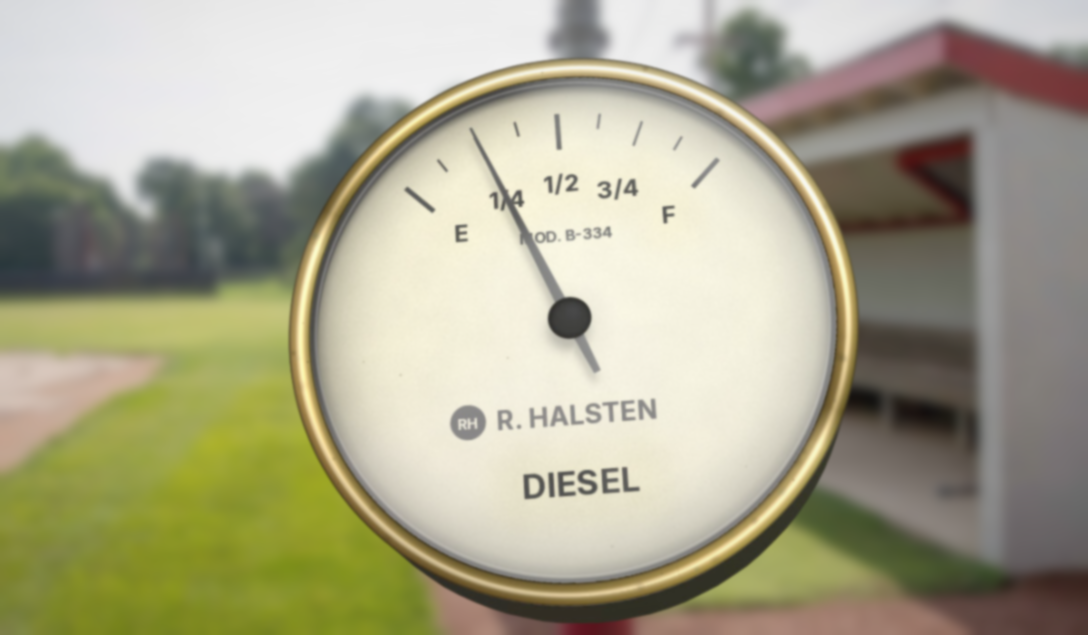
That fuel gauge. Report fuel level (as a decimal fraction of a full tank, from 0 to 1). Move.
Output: 0.25
